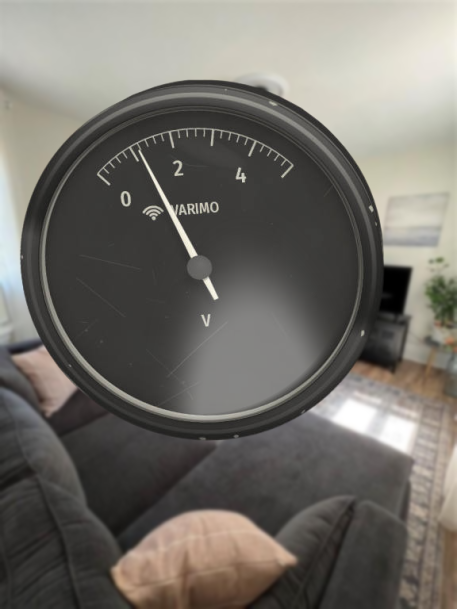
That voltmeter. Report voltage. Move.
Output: 1.2 V
